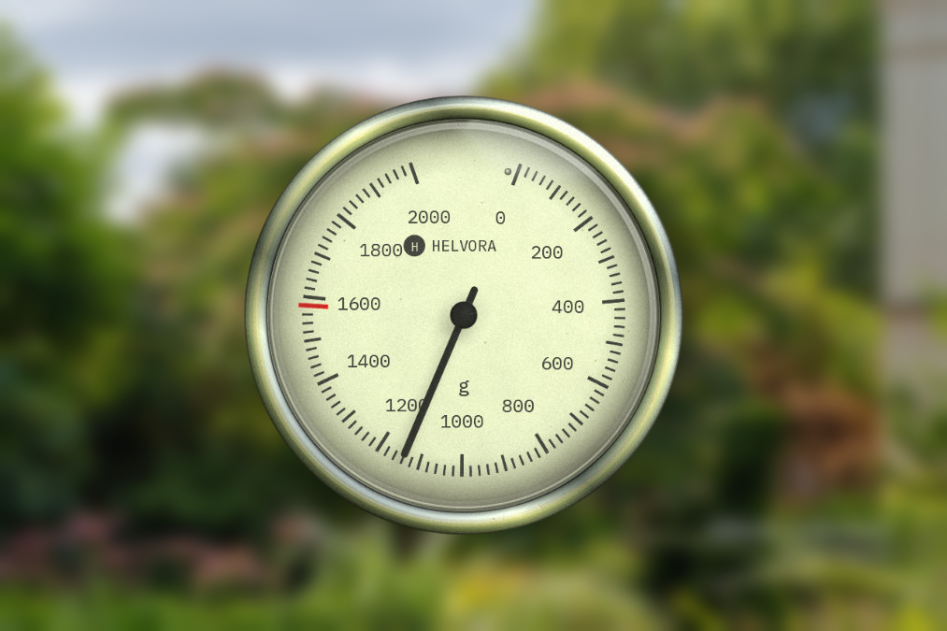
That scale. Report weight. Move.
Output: 1140 g
